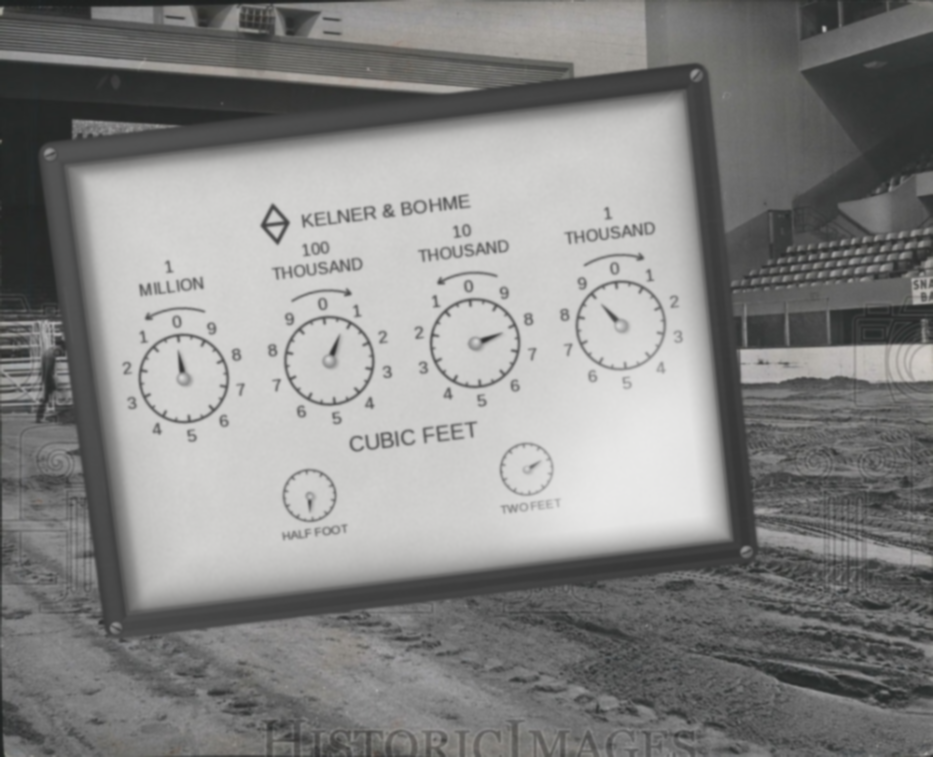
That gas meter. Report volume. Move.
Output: 7900 ft³
